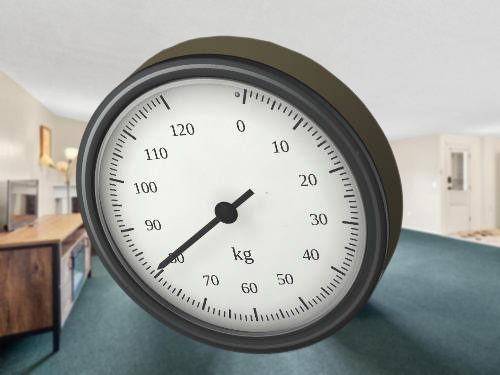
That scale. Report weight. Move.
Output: 81 kg
